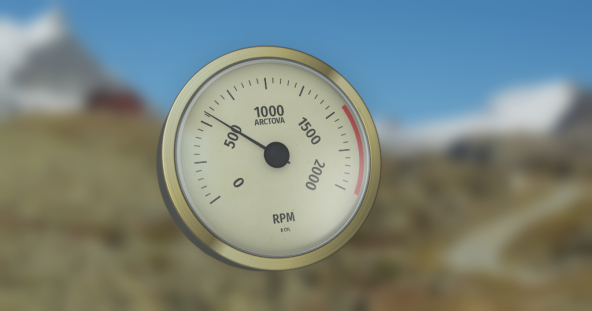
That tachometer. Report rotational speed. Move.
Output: 550 rpm
